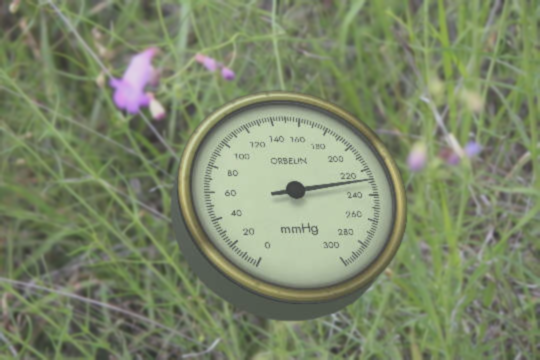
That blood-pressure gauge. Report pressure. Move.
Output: 230 mmHg
